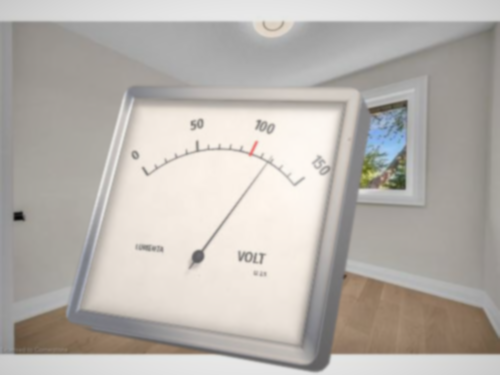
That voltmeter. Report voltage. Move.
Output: 120 V
